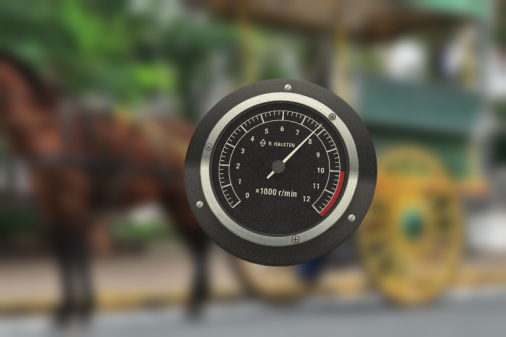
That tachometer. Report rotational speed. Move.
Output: 7800 rpm
